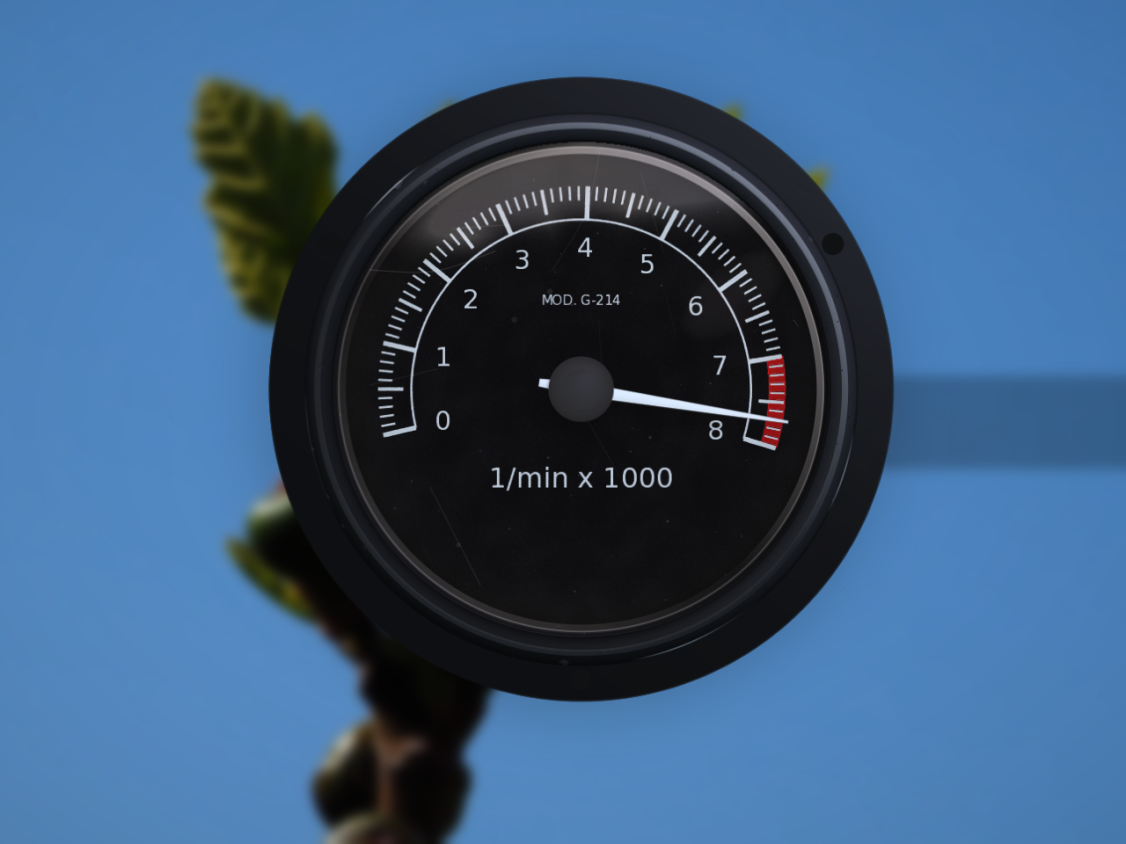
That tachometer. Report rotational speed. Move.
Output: 7700 rpm
